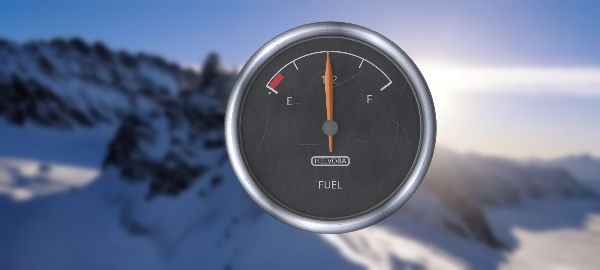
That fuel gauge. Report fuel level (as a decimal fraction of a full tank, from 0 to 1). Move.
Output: 0.5
